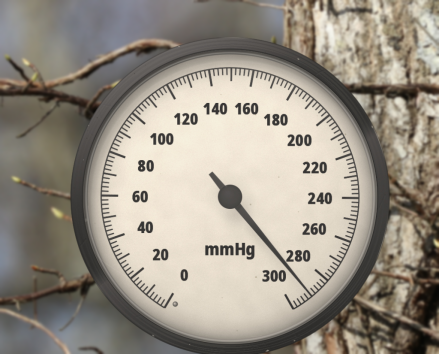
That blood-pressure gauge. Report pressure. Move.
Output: 290 mmHg
